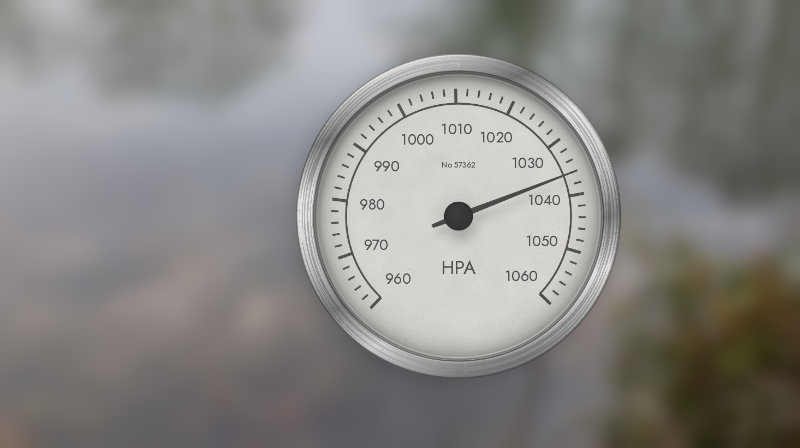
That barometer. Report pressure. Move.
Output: 1036 hPa
